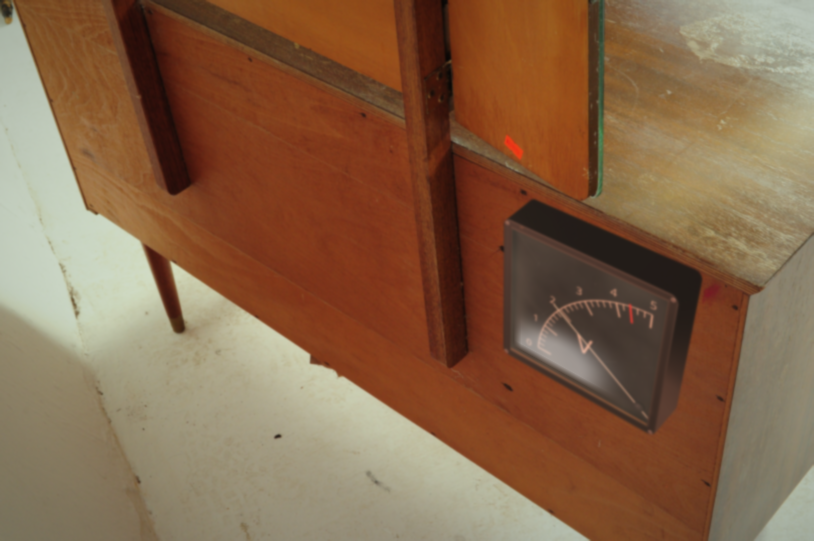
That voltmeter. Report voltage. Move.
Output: 2 V
